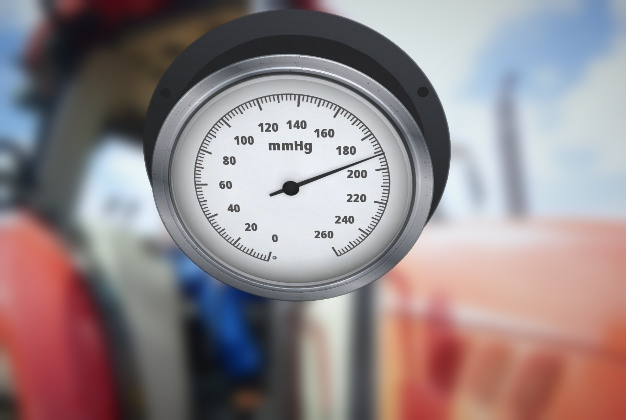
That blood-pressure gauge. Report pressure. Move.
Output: 190 mmHg
